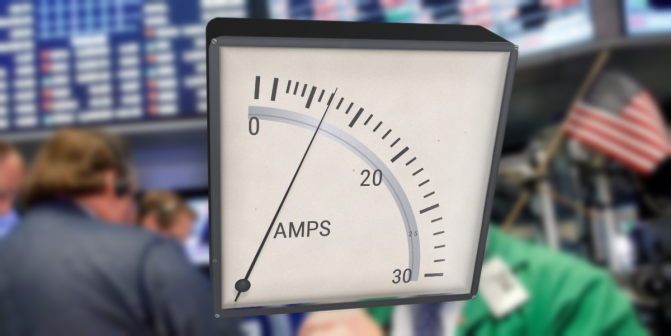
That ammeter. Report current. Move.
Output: 12 A
